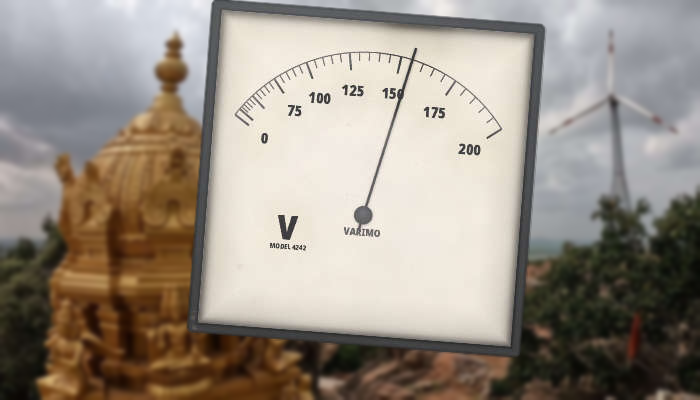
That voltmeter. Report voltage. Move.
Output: 155 V
